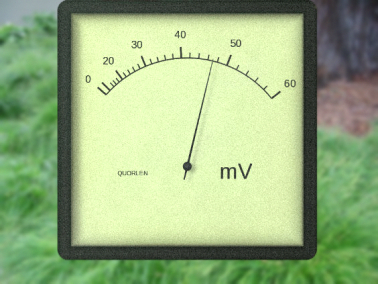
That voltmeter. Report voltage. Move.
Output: 47 mV
